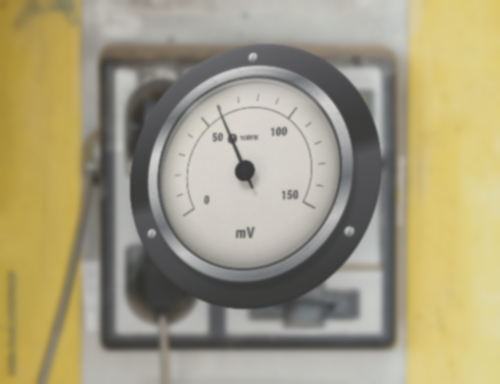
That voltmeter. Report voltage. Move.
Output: 60 mV
